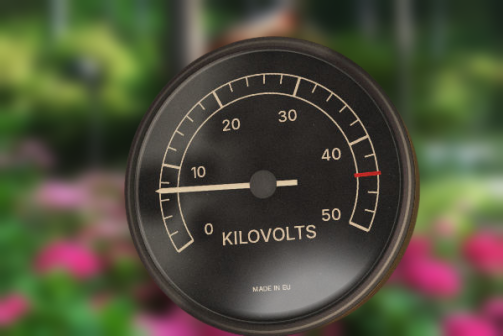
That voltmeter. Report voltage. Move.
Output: 7 kV
